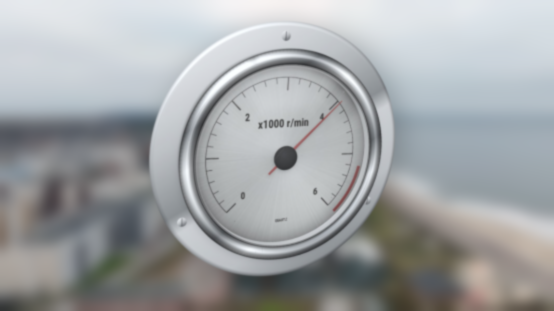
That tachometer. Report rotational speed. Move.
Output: 4000 rpm
